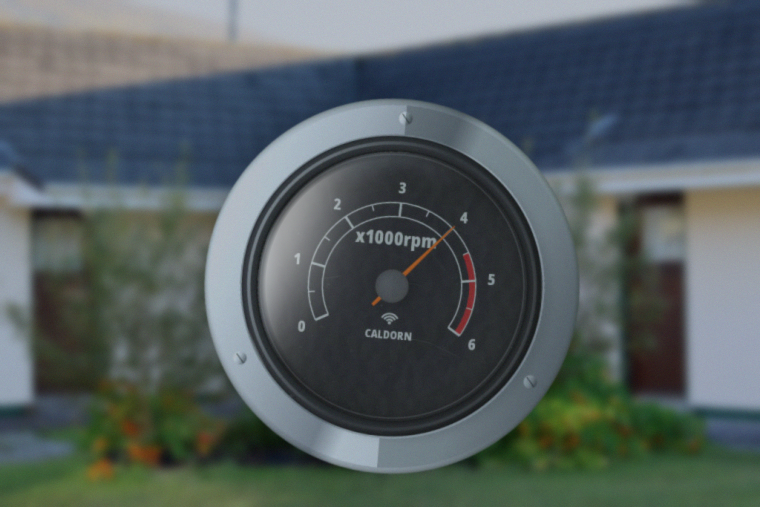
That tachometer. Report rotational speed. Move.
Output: 4000 rpm
